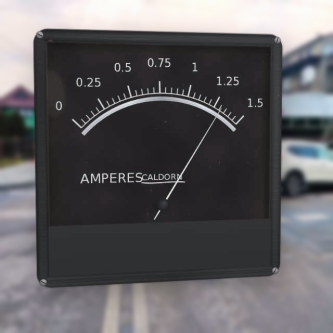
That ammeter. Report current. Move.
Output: 1.3 A
